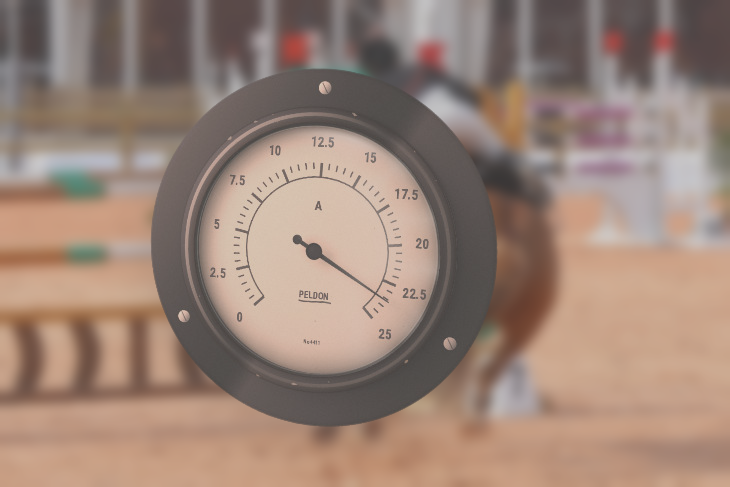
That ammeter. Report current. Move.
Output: 23.5 A
